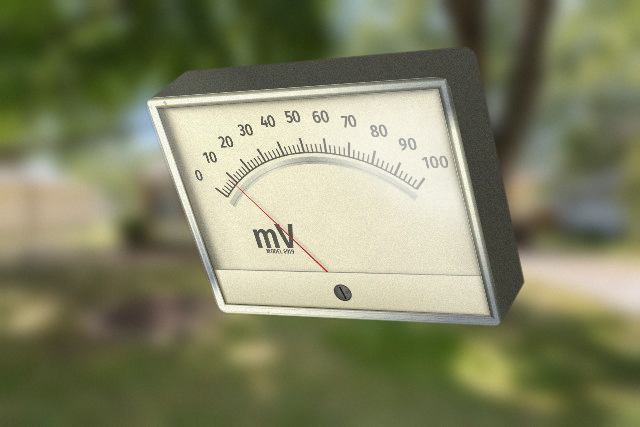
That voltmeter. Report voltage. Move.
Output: 10 mV
